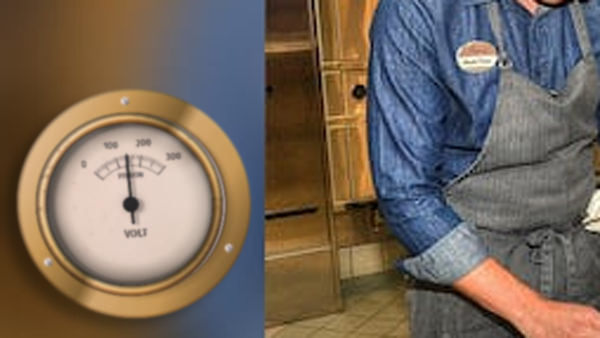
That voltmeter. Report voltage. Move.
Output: 150 V
